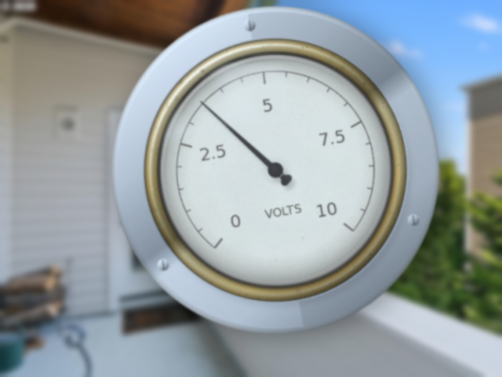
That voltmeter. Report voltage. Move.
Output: 3.5 V
